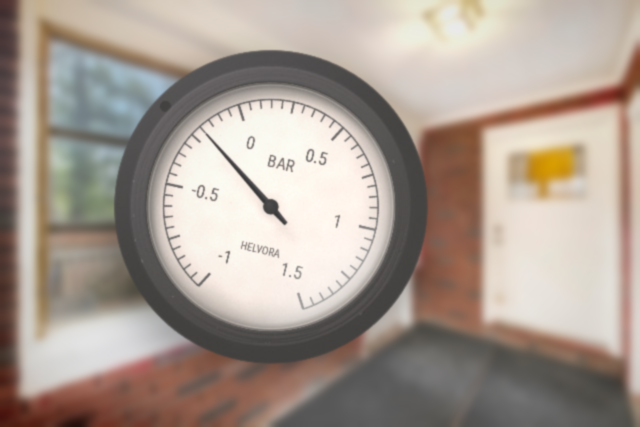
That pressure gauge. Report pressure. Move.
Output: -0.2 bar
